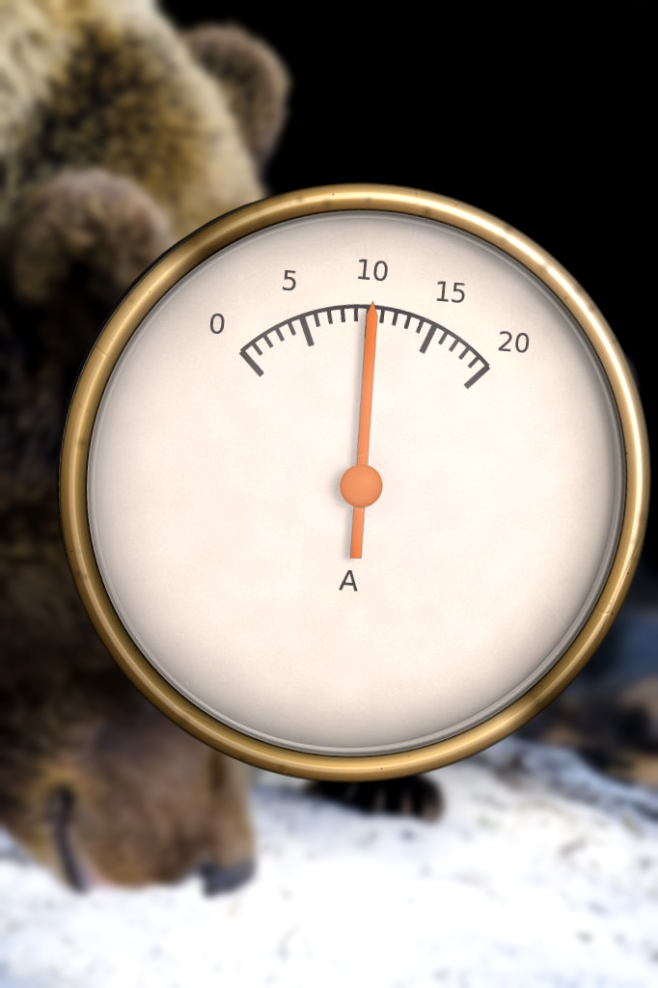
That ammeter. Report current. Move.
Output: 10 A
